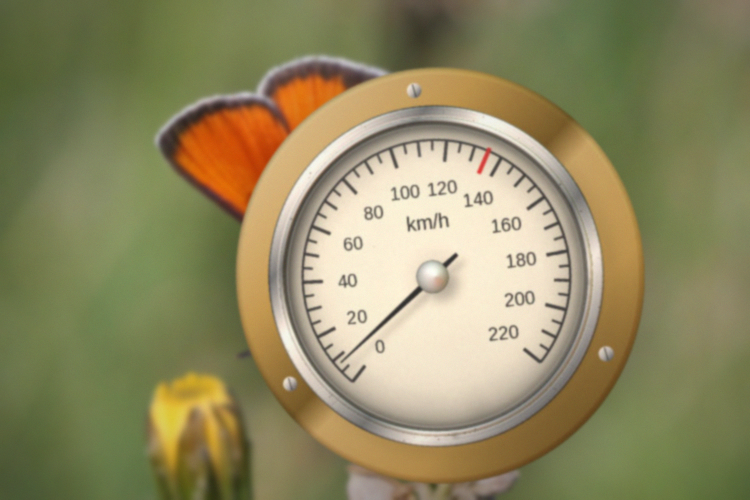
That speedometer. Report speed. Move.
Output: 7.5 km/h
